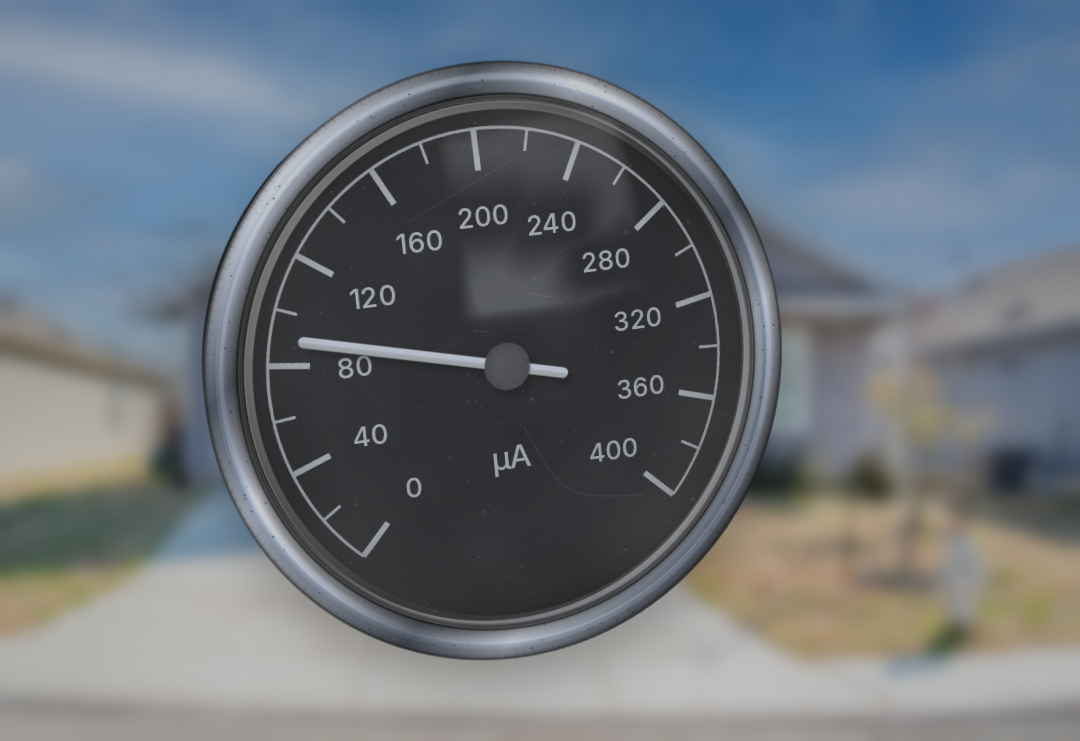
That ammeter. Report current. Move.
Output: 90 µA
